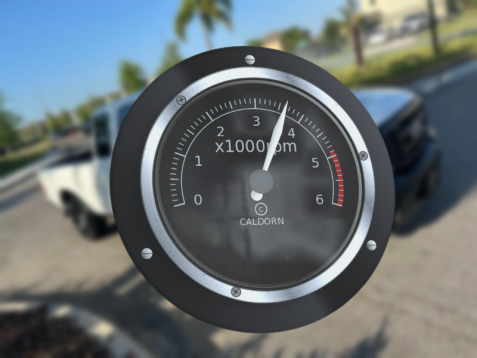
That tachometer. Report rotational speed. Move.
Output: 3600 rpm
